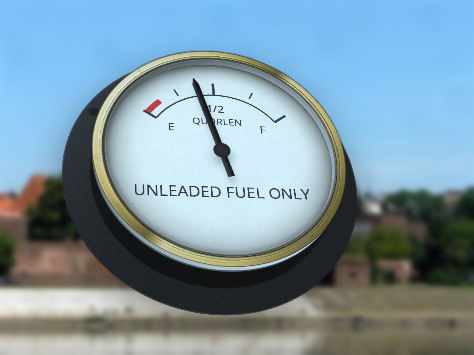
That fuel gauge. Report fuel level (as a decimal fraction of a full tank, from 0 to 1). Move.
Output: 0.375
